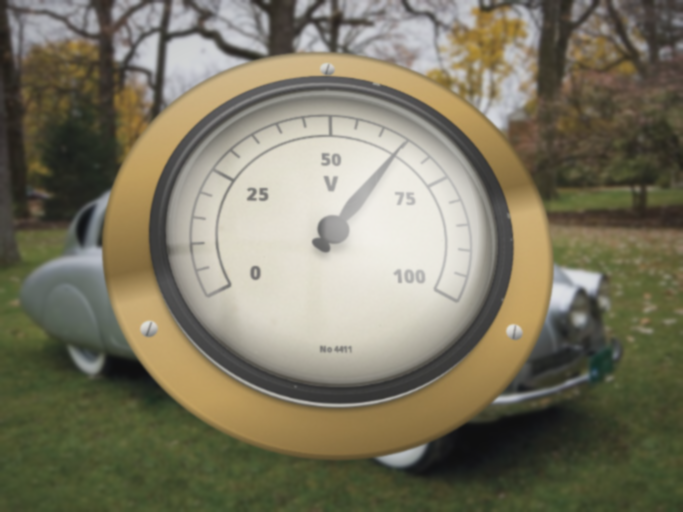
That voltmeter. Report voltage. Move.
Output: 65 V
